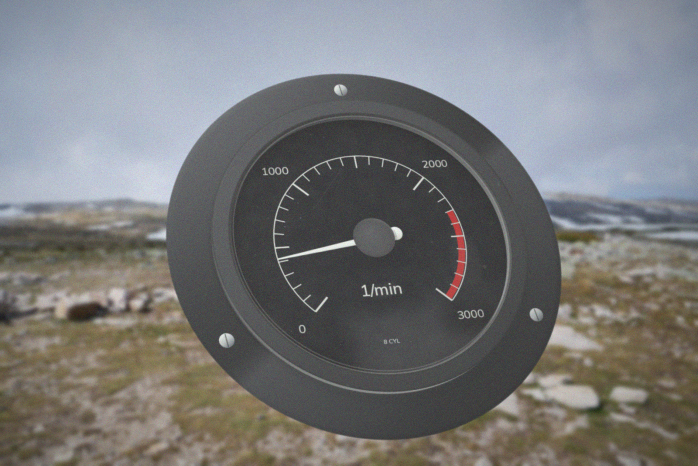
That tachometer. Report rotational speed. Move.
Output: 400 rpm
